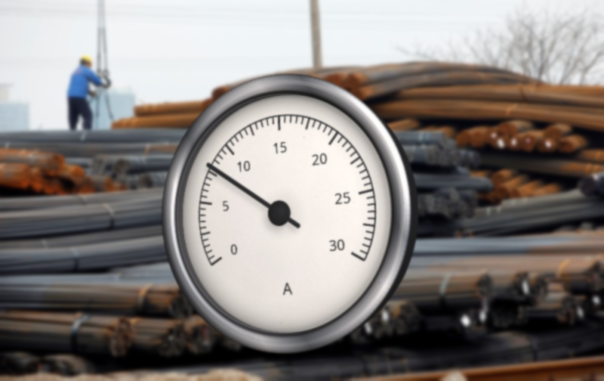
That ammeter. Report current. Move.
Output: 8 A
